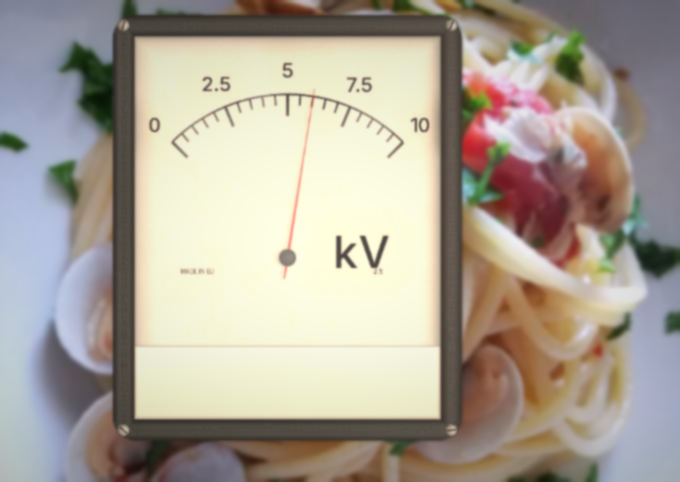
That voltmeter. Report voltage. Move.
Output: 6 kV
